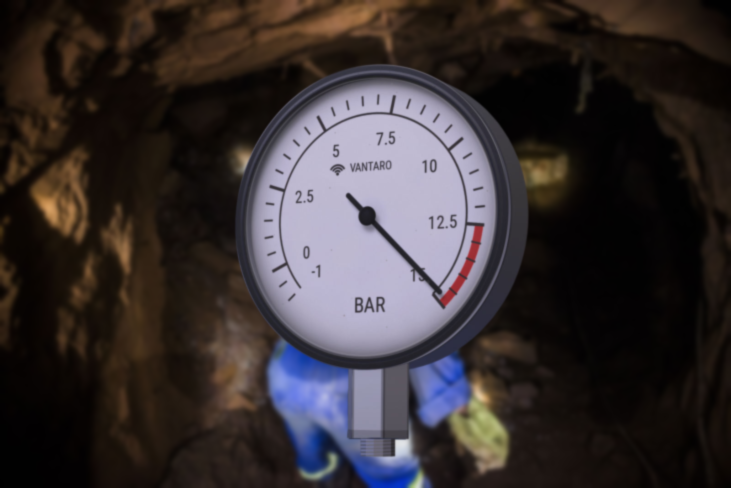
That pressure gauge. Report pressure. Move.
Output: 14.75 bar
